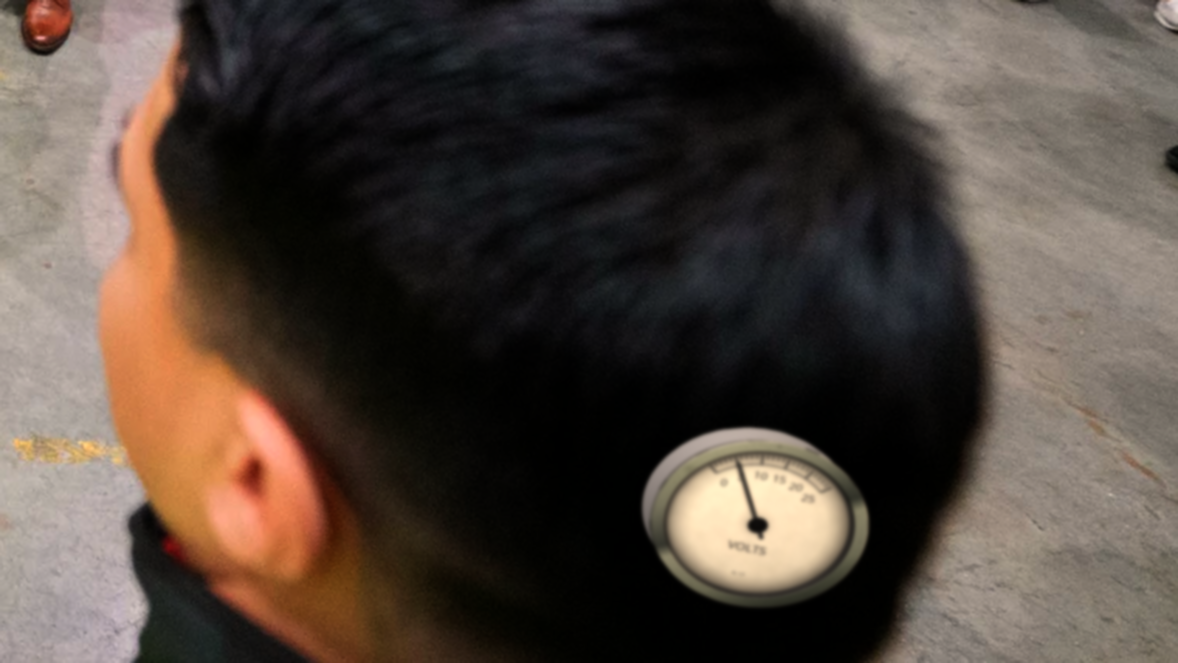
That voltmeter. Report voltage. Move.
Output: 5 V
